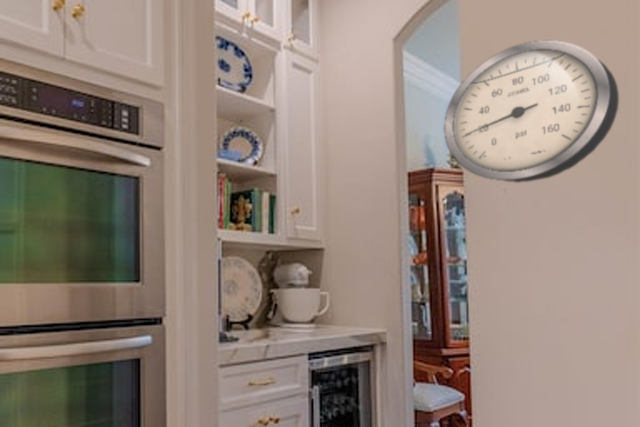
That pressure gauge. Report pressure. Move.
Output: 20 psi
